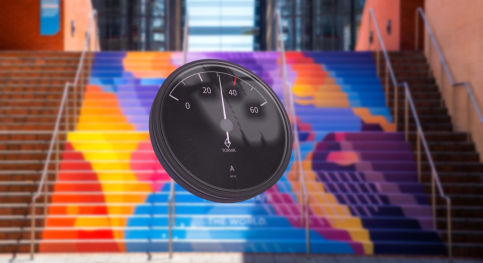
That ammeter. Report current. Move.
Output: 30 A
